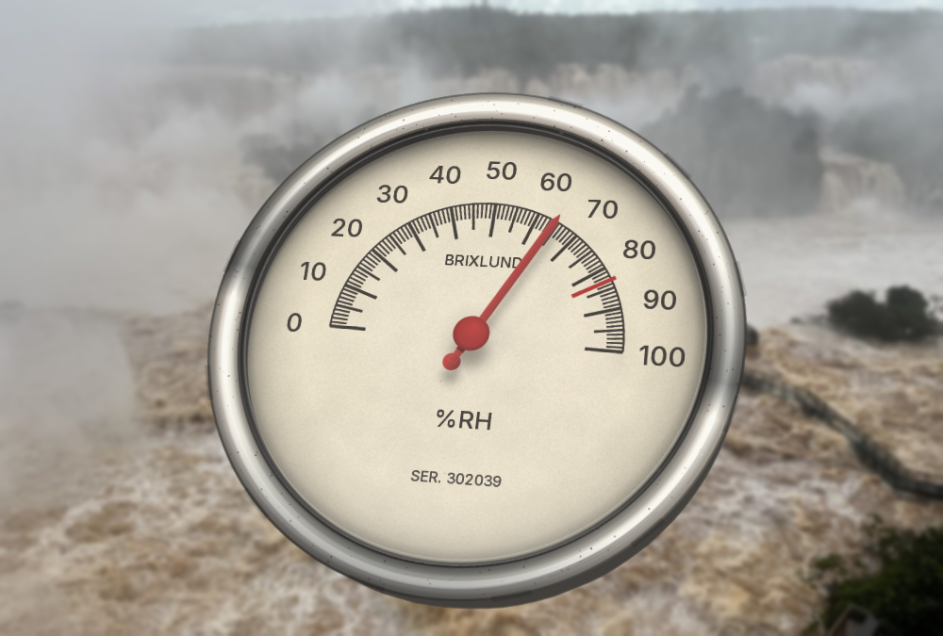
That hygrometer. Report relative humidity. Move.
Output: 65 %
